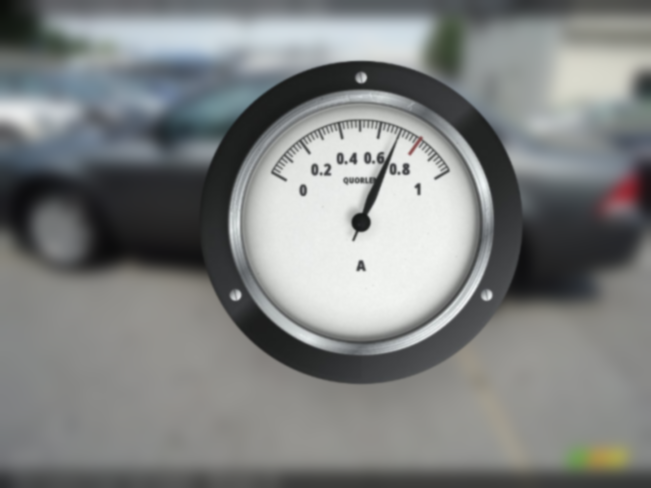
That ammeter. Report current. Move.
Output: 0.7 A
